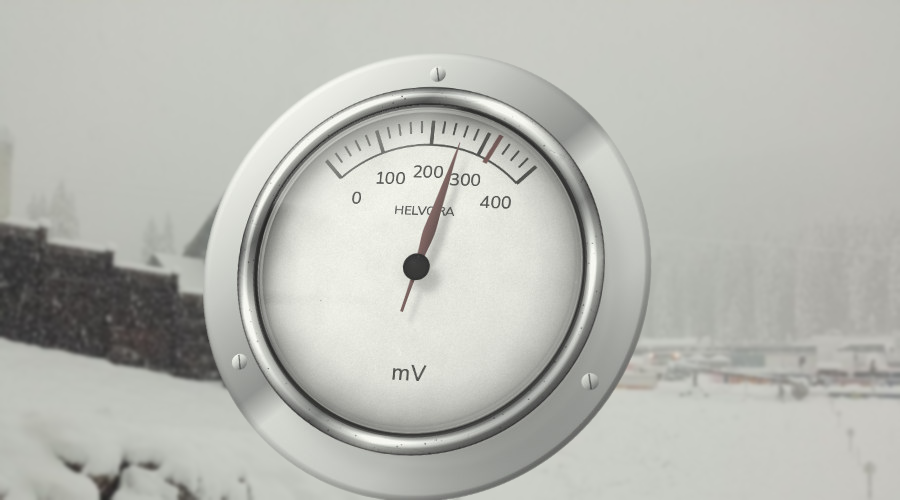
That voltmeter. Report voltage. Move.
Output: 260 mV
